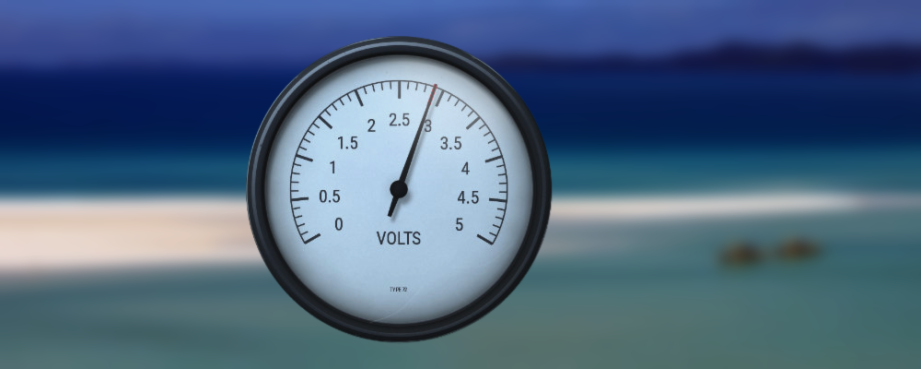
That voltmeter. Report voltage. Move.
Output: 2.9 V
